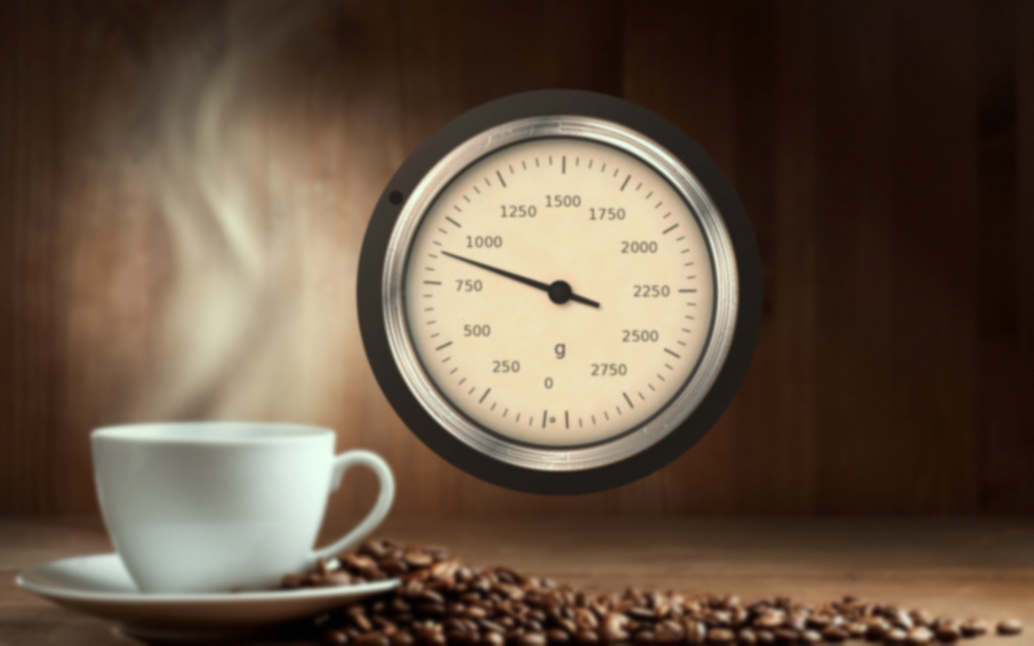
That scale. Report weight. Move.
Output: 875 g
